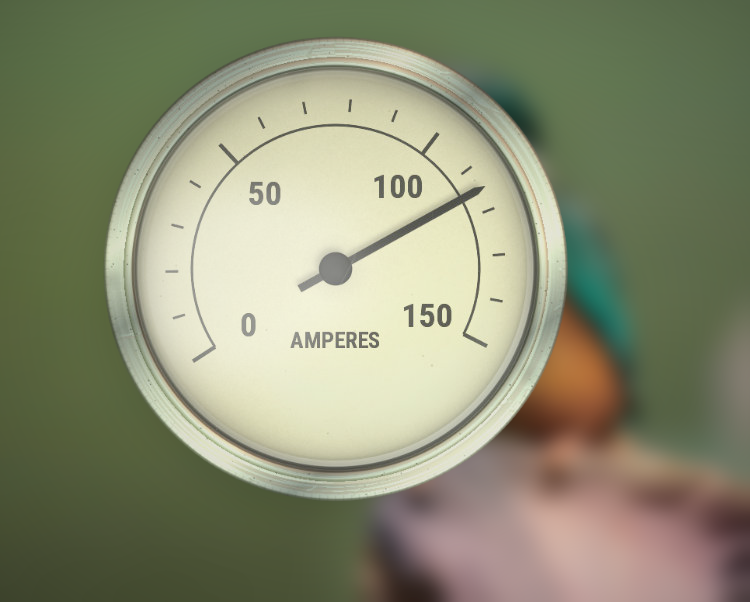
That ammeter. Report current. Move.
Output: 115 A
